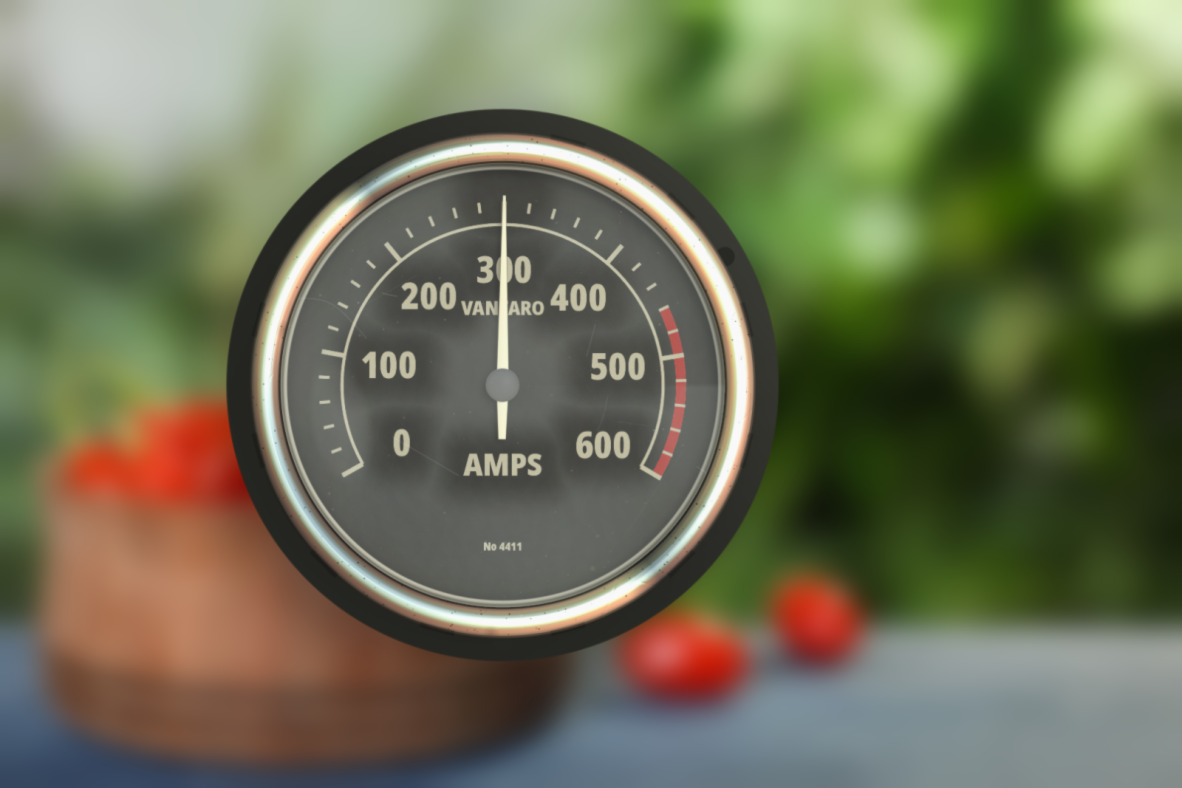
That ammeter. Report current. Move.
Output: 300 A
